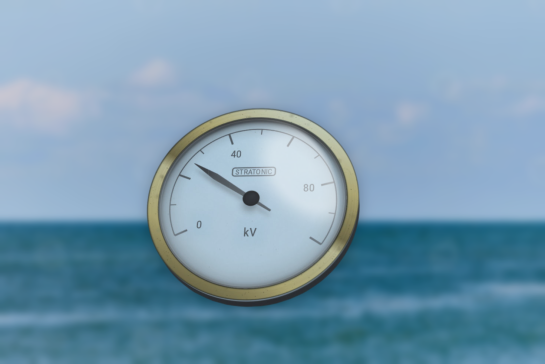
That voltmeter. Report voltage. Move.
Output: 25 kV
